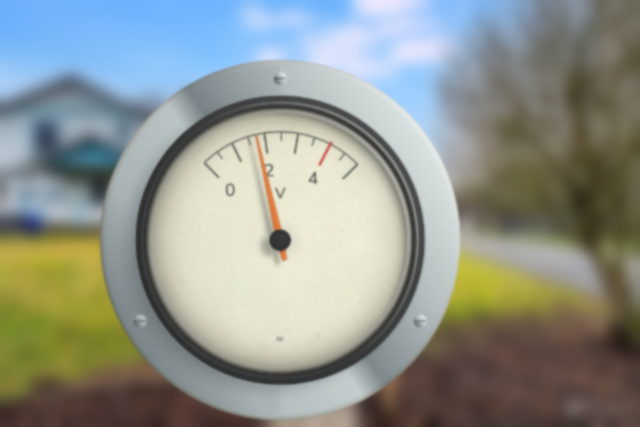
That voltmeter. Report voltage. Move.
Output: 1.75 V
